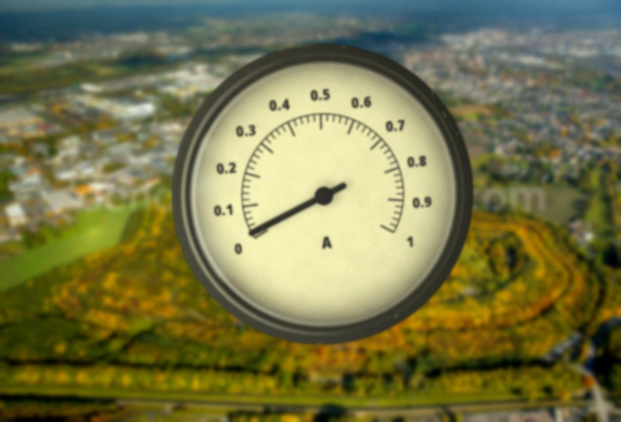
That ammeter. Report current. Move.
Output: 0.02 A
